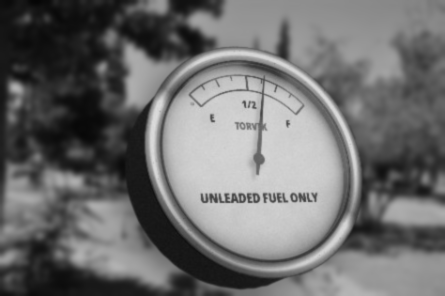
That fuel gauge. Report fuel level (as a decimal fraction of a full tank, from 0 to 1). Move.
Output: 0.625
